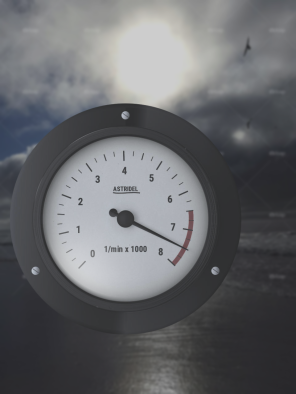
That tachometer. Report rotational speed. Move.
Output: 7500 rpm
